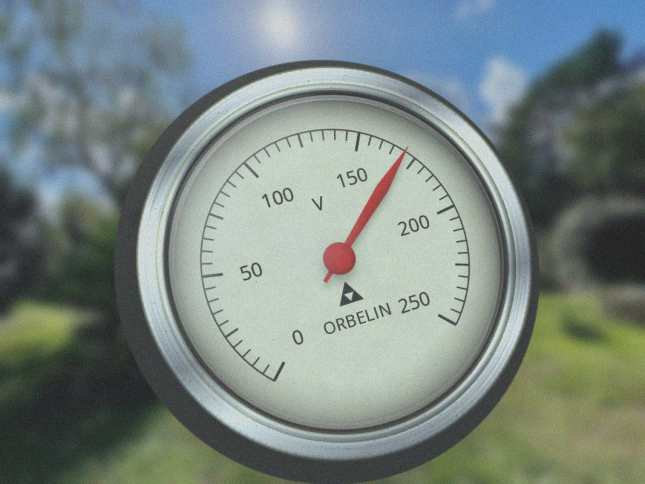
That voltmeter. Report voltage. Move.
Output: 170 V
